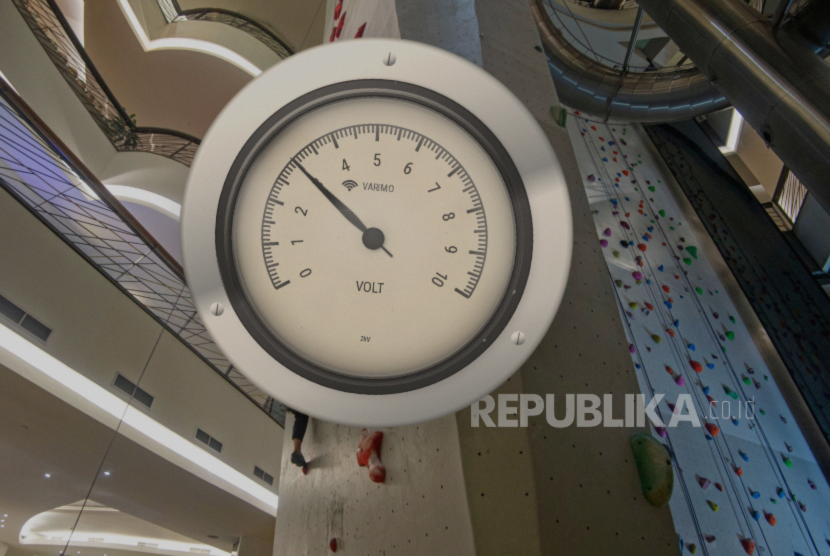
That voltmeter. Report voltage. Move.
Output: 3 V
